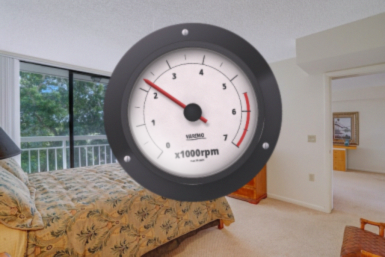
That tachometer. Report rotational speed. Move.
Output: 2250 rpm
